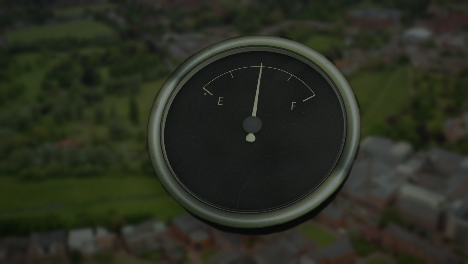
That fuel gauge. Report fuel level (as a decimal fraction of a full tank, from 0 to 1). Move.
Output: 0.5
